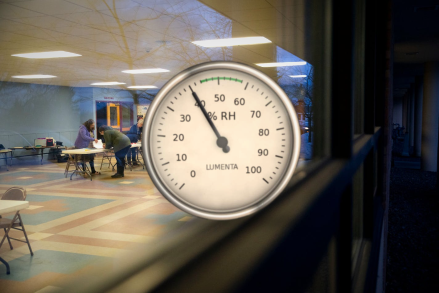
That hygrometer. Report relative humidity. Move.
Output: 40 %
